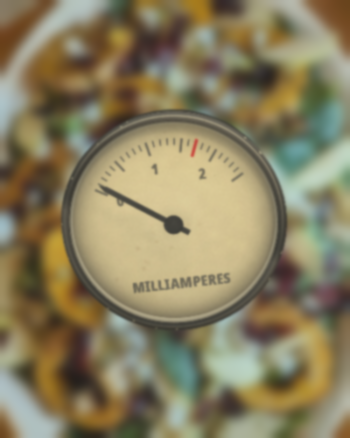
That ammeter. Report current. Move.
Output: 0.1 mA
